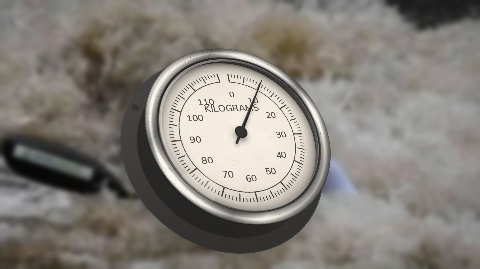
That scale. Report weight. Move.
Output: 10 kg
